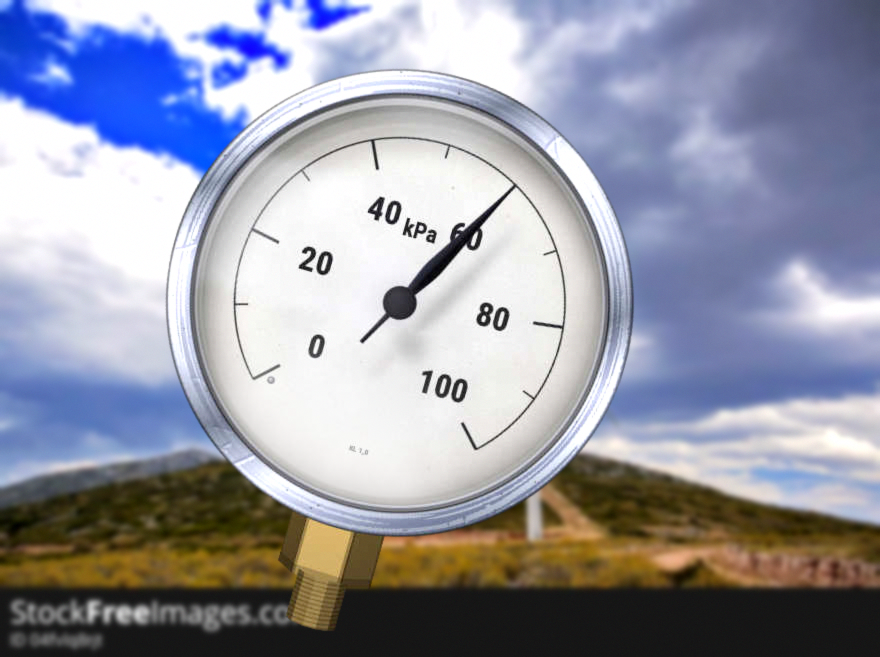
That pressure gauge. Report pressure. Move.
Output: 60 kPa
